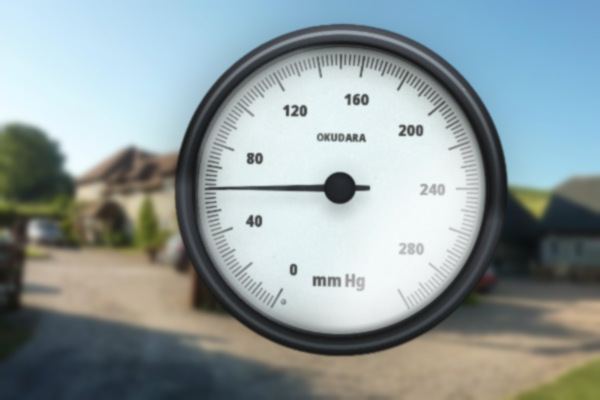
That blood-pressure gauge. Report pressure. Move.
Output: 60 mmHg
